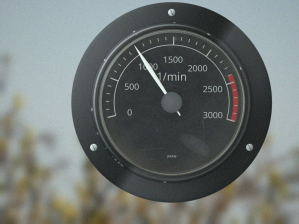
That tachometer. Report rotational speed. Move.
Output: 1000 rpm
